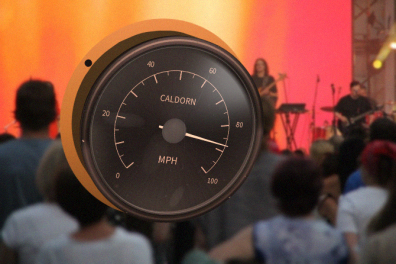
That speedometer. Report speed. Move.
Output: 87.5 mph
